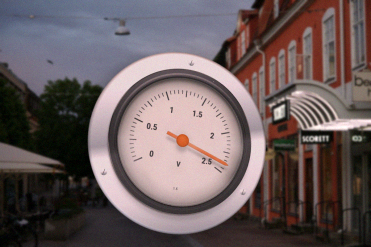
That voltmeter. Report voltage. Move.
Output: 2.4 V
